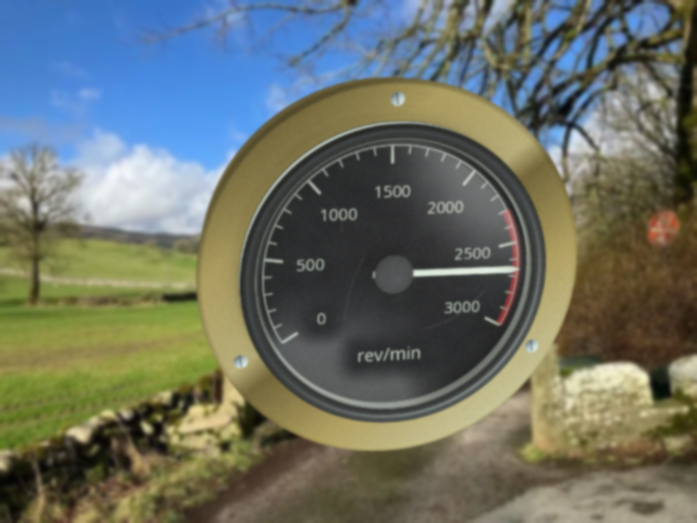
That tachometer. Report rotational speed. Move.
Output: 2650 rpm
